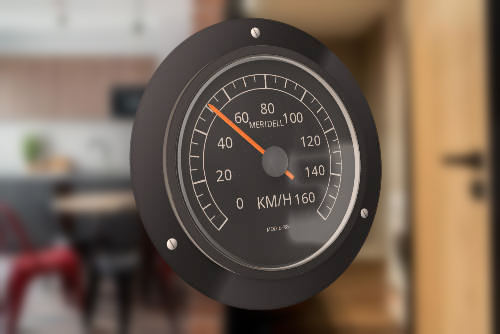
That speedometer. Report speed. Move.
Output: 50 km/h
